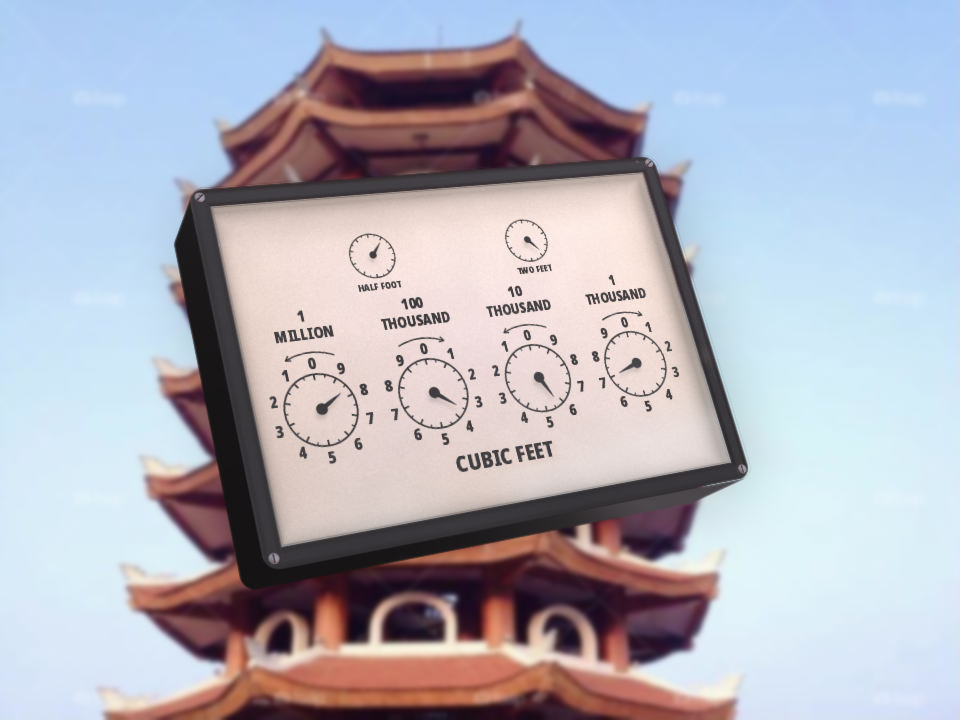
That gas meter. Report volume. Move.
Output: 835700 ft³
